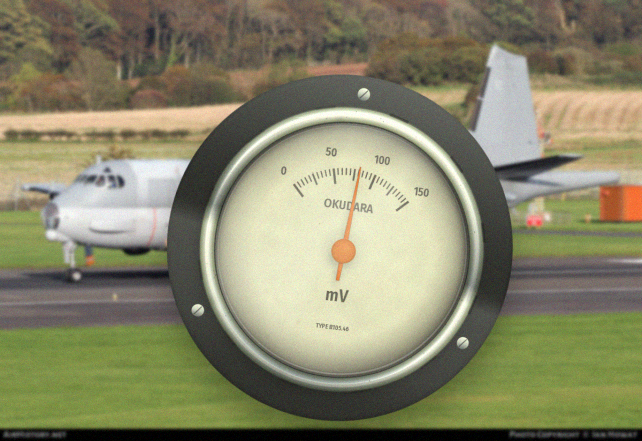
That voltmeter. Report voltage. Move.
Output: 80 mV
